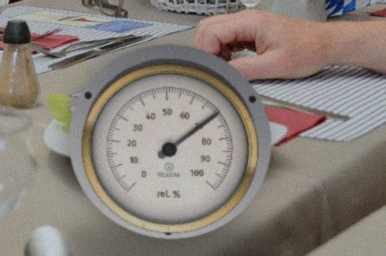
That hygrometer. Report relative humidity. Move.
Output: 70 %
